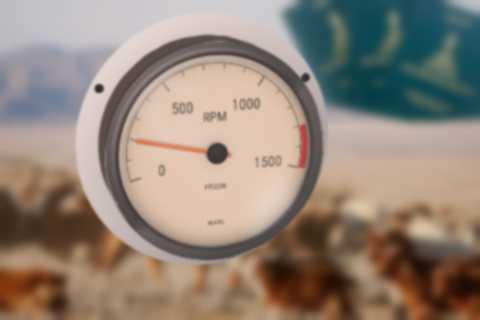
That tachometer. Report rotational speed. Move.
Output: 200 rpm
